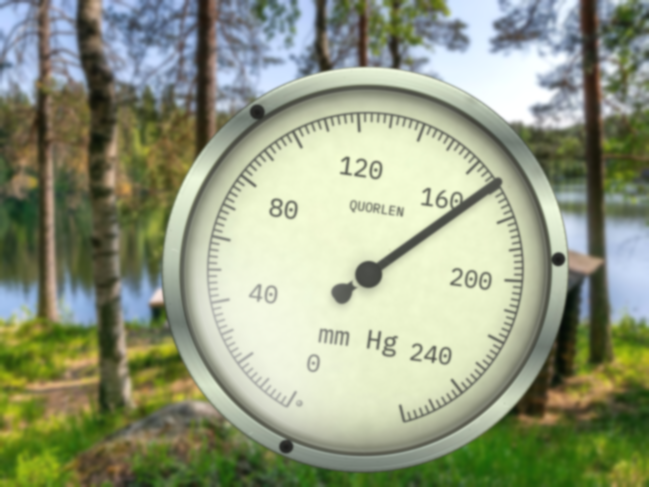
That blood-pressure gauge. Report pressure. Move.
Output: 168 mmHg
